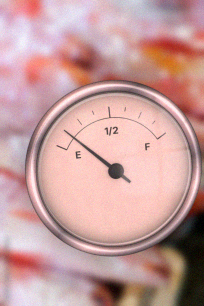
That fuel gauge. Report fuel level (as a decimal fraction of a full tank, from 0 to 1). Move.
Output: 0.125
